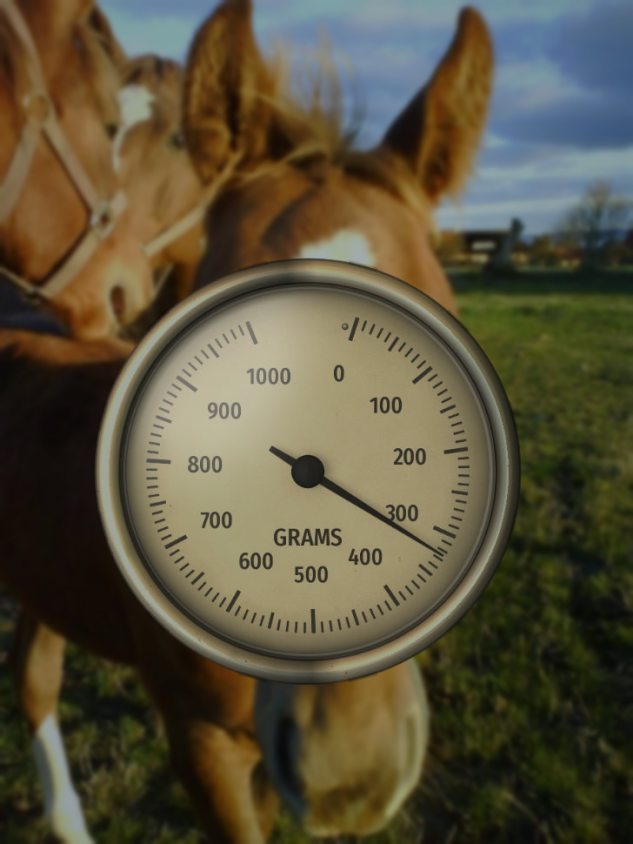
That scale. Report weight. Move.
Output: 325 g
